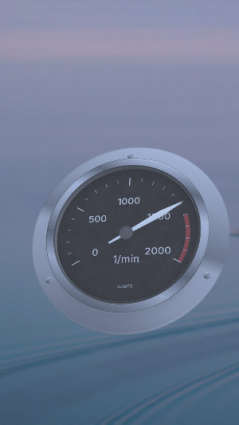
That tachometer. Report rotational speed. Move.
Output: 1500 rpm
